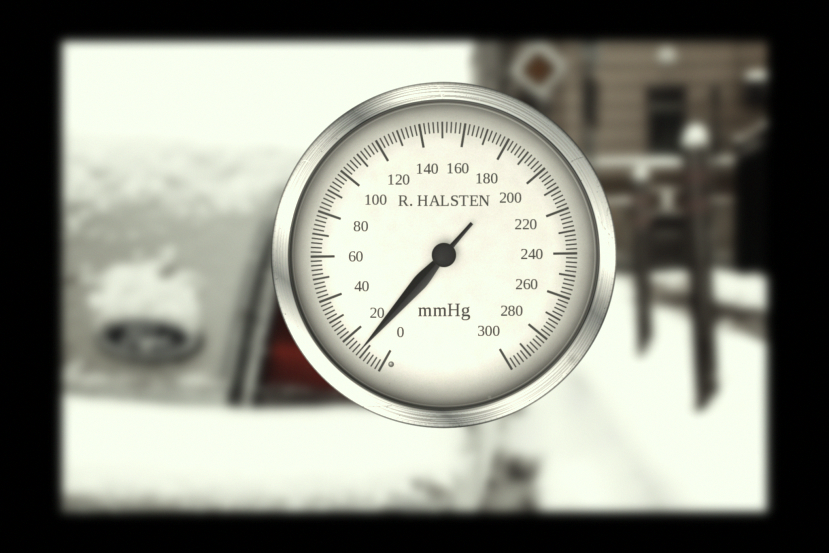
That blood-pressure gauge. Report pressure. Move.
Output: 12 mmHg
